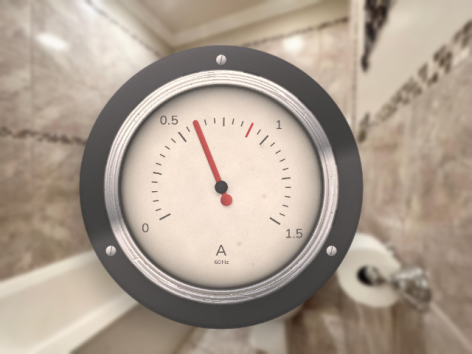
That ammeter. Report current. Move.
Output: 0.6 A
